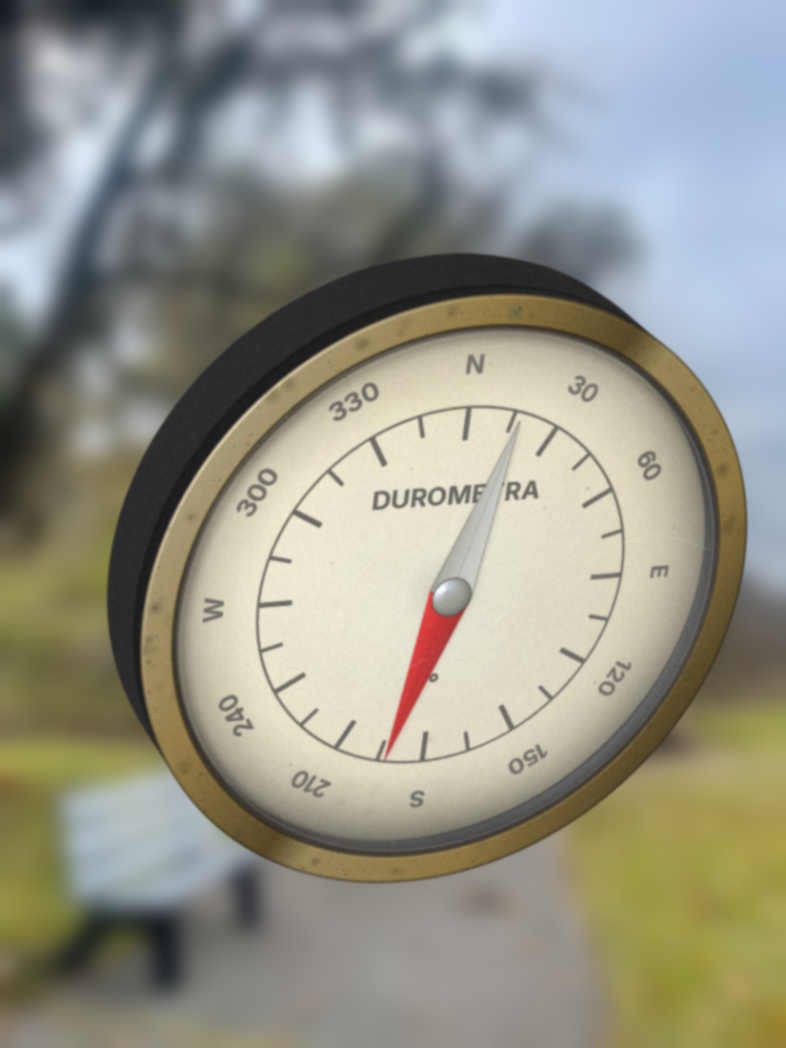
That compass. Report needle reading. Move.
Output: 195 °
